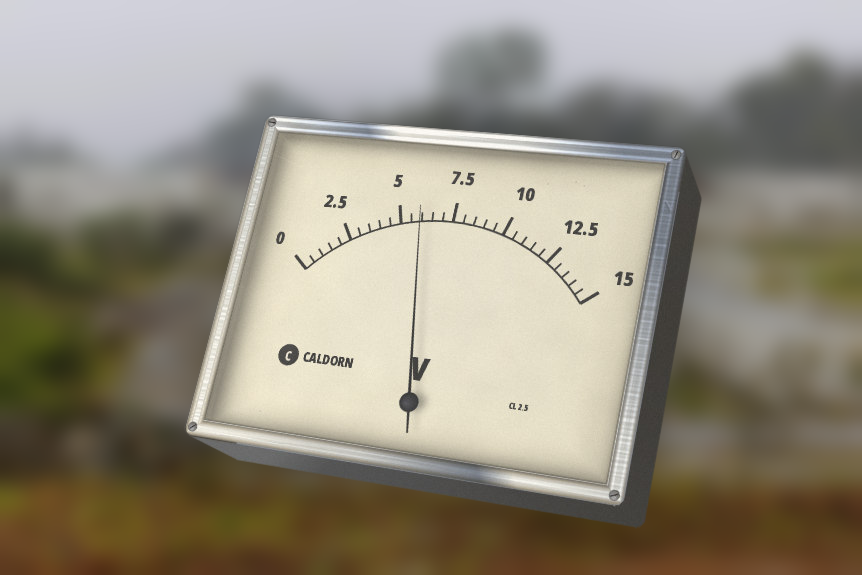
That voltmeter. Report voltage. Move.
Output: 6 V
